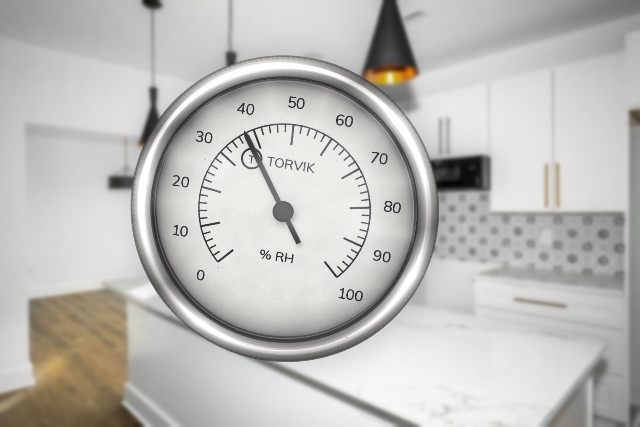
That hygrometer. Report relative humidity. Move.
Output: 38 %
